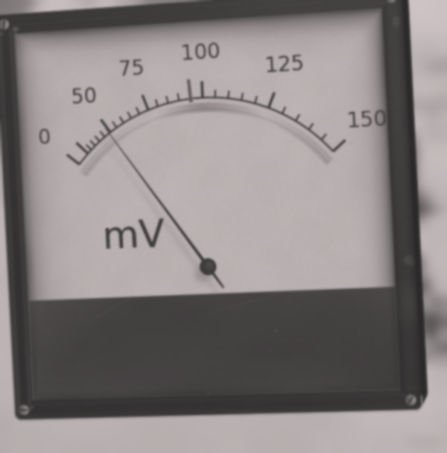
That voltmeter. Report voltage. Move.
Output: 50 mV
